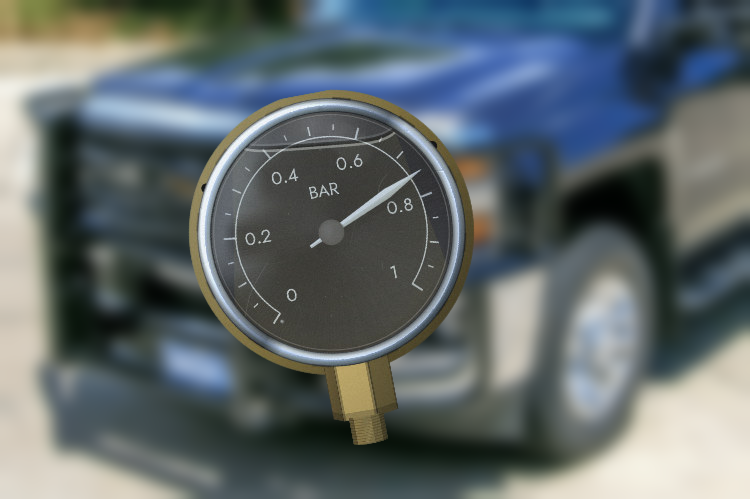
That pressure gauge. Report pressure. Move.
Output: 0.75 bar
